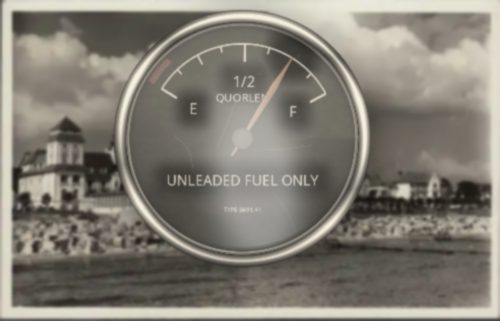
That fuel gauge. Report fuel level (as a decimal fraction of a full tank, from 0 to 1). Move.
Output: 0.75
